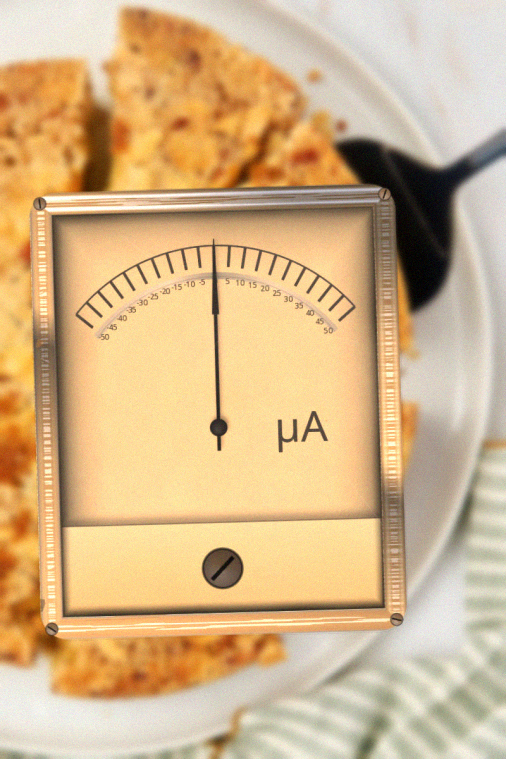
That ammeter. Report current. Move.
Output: 0 µA
